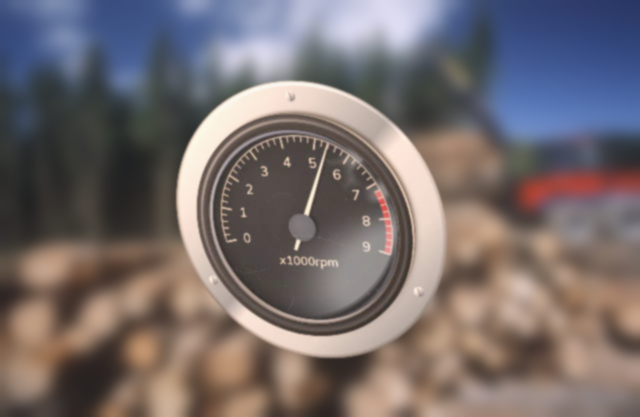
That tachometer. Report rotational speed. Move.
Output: 5400 rpm
